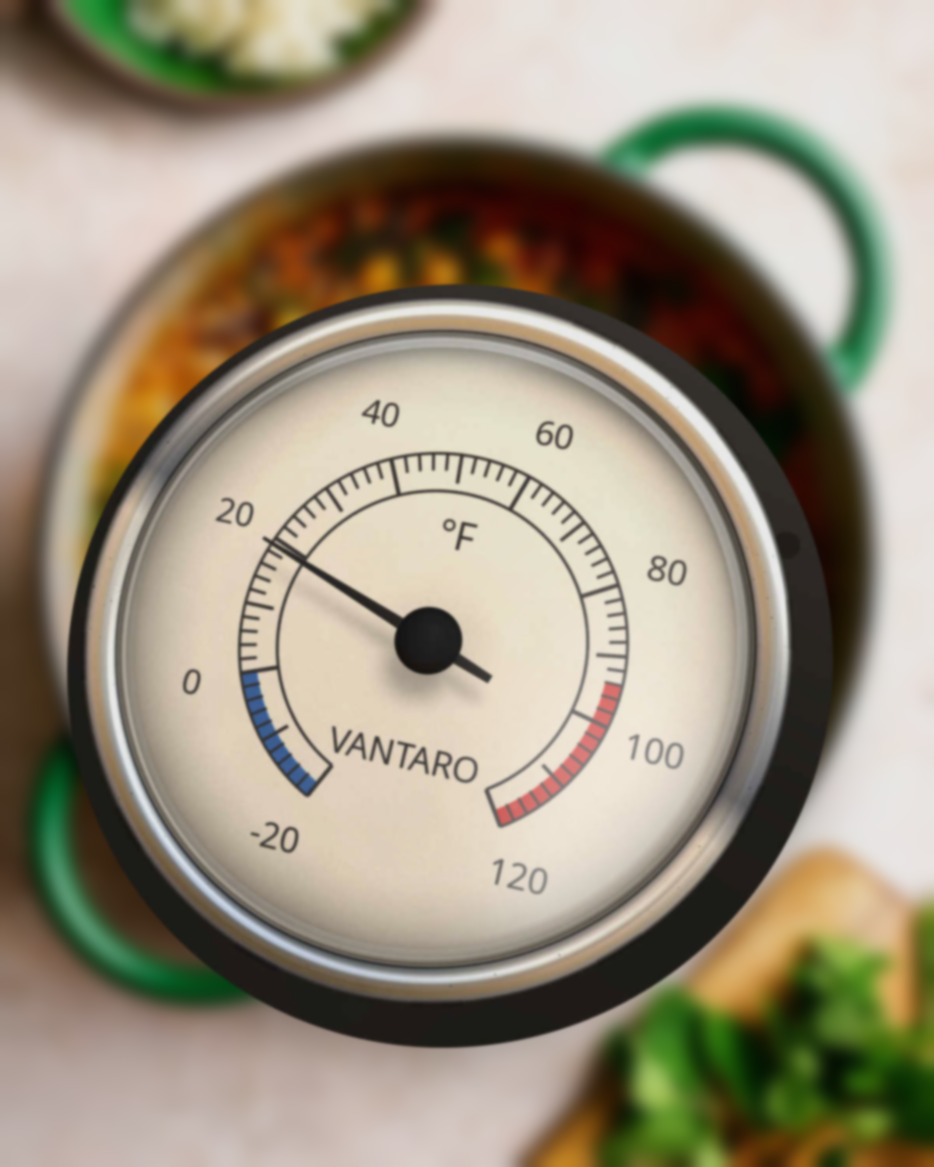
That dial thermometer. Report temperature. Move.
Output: 19 °F
